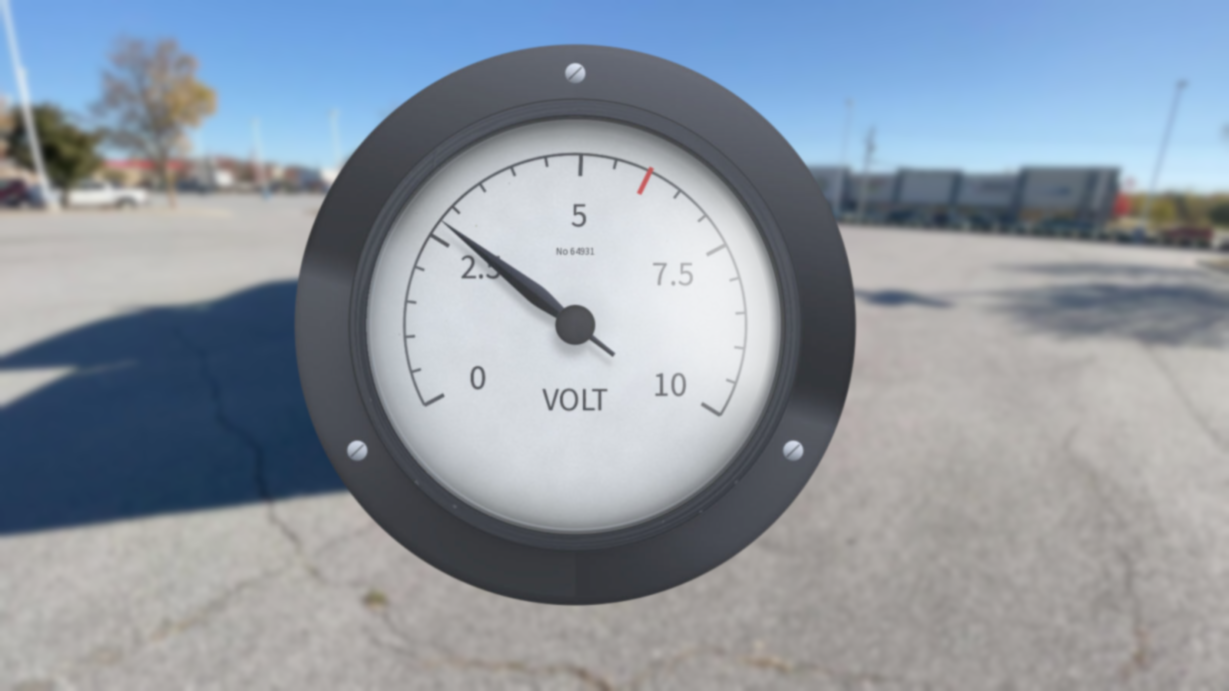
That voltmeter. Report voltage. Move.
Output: 2.75 V
